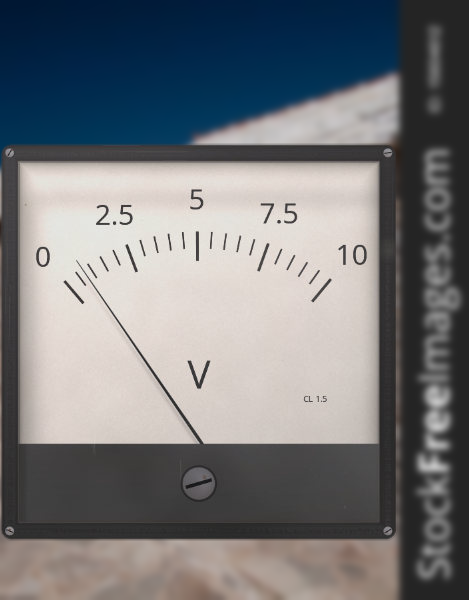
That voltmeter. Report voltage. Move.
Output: 0.75 V
